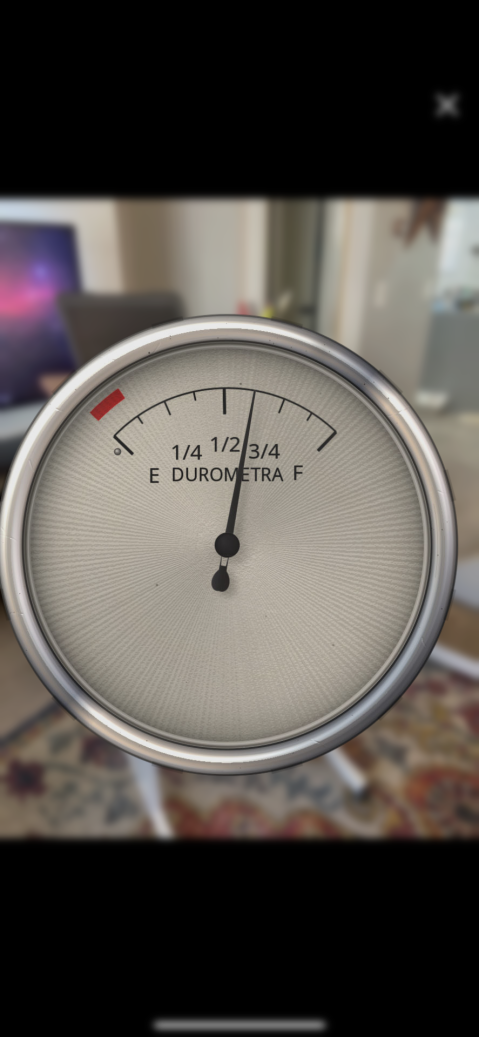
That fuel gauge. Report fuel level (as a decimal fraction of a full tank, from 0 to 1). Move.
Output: 0.625
